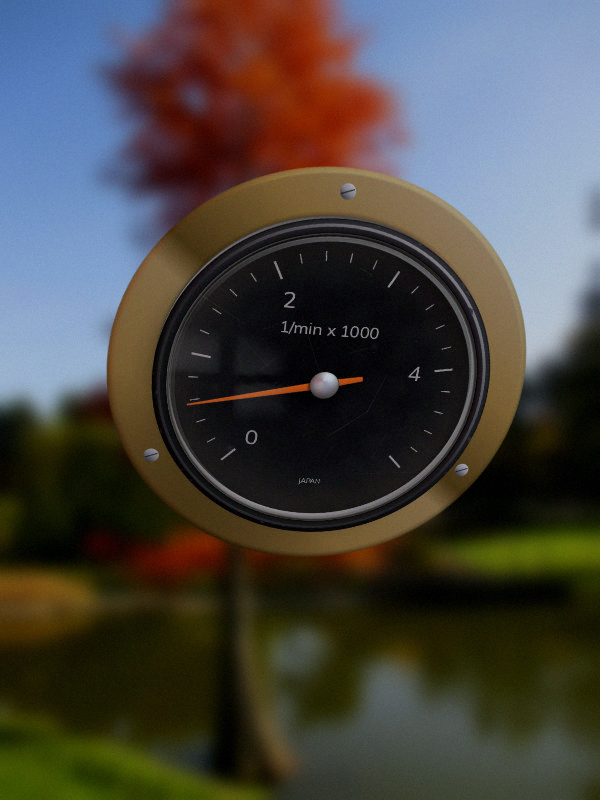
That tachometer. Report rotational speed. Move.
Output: 600 rpm
